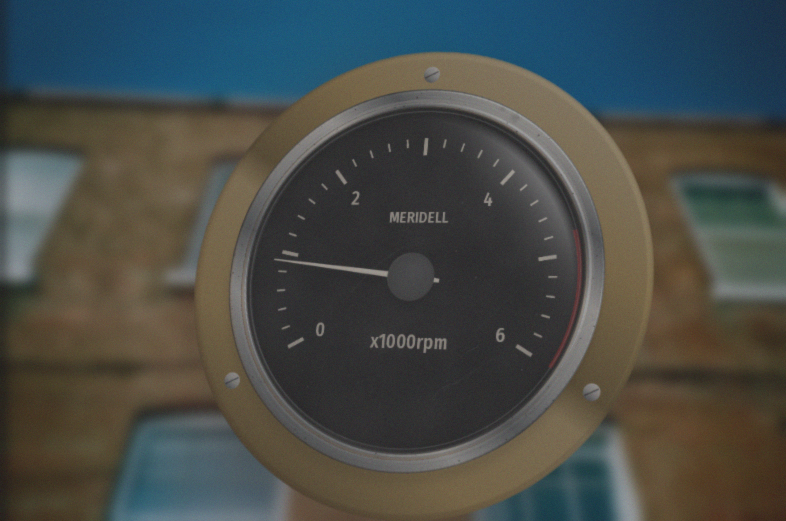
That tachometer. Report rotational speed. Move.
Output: 900 rpm
